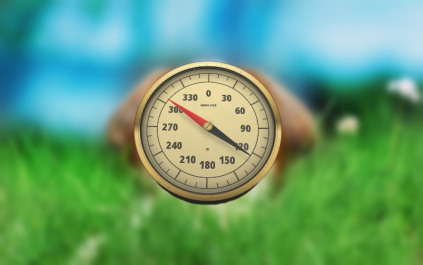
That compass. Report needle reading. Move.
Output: 305 °
